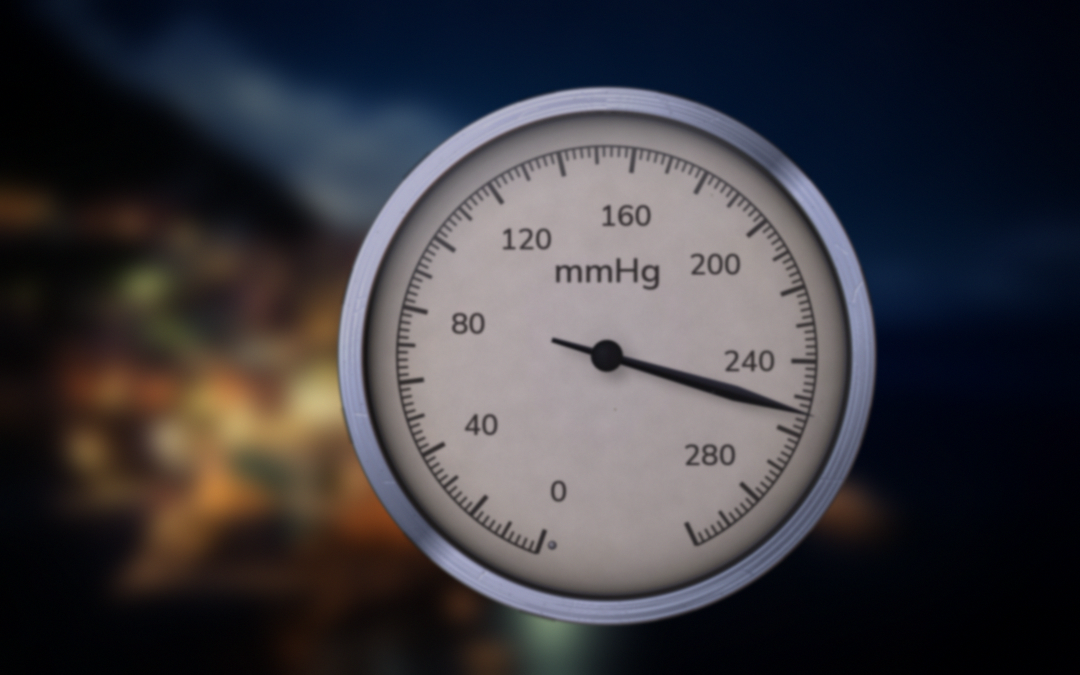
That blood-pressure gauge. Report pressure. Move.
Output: 254 mmHg
